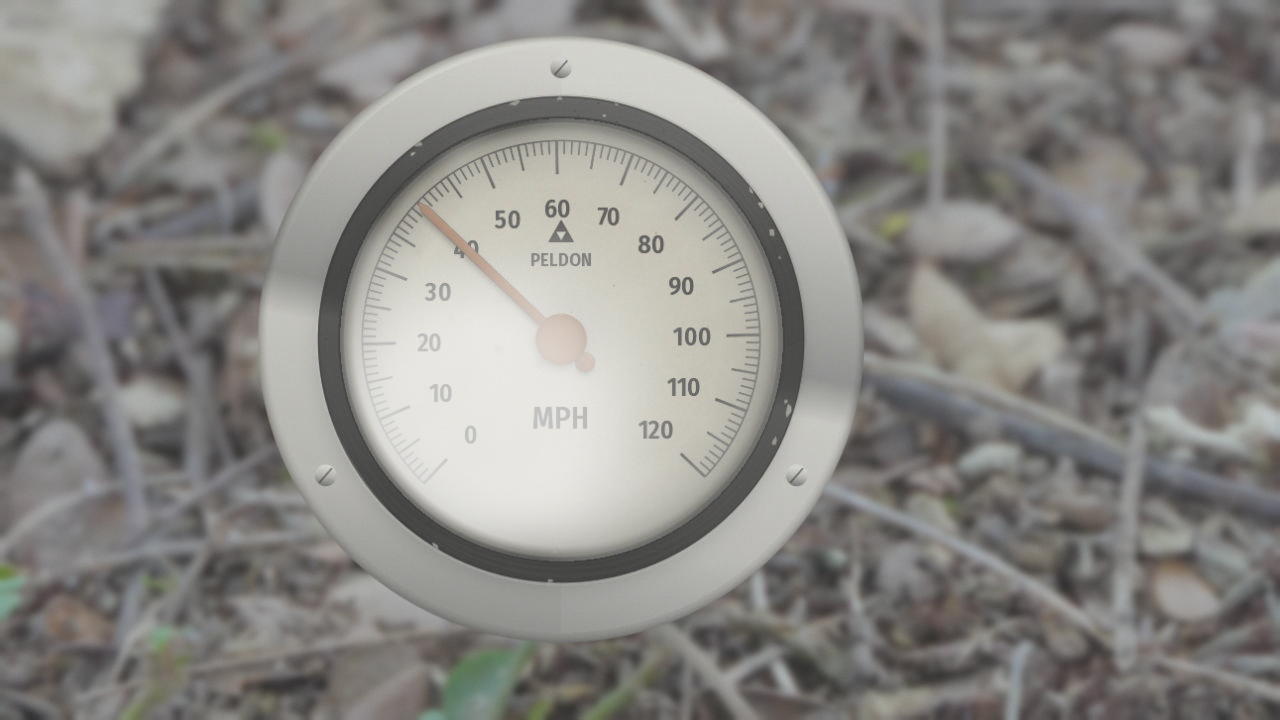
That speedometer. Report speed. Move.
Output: 40 mph
